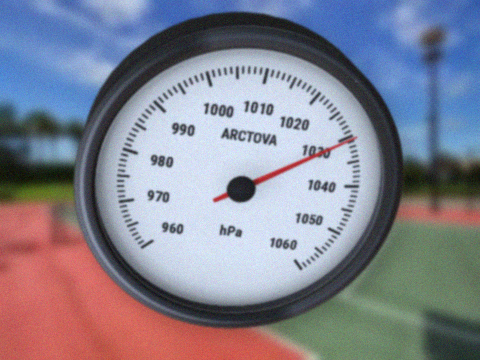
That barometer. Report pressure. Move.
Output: 1030 hPa
